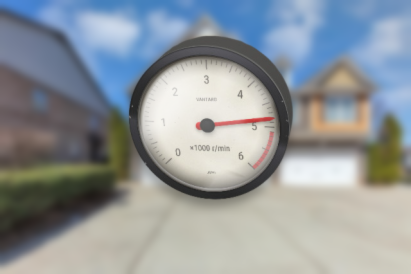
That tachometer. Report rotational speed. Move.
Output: 4800 rpm
